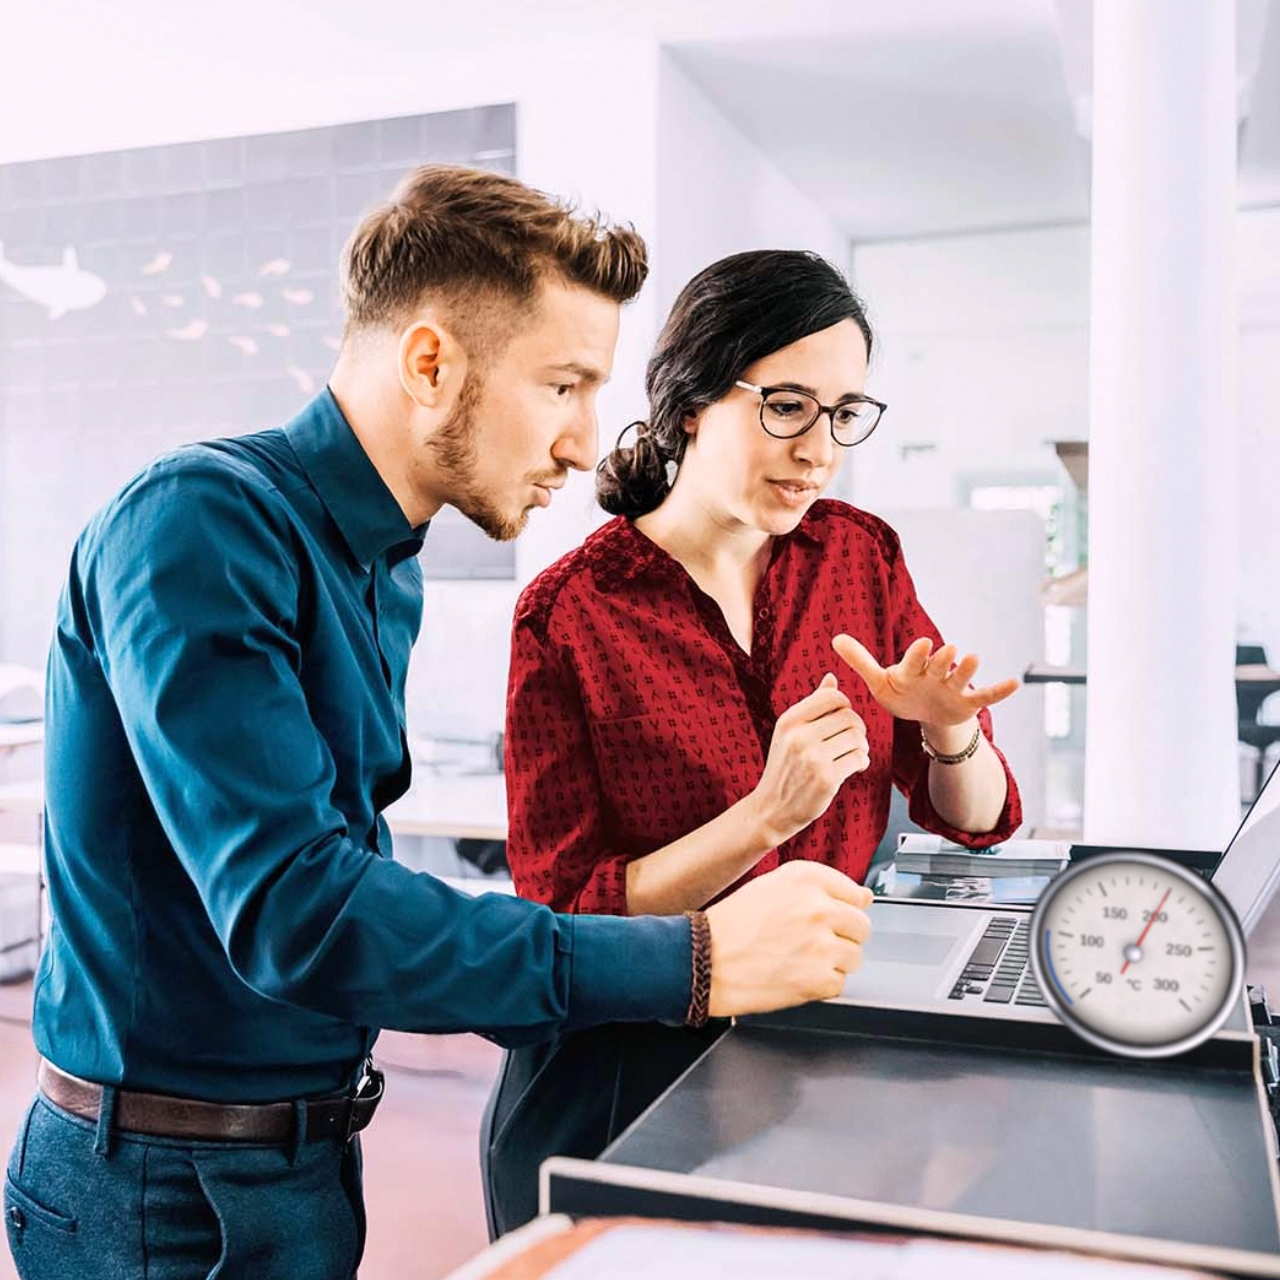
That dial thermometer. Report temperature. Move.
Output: 200 °C
